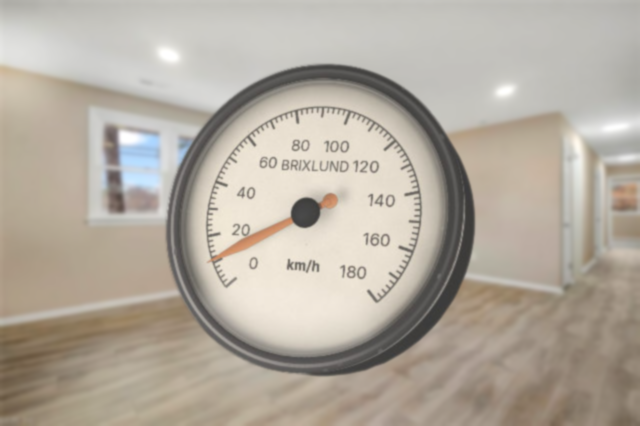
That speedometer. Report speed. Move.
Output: 10 km/h
